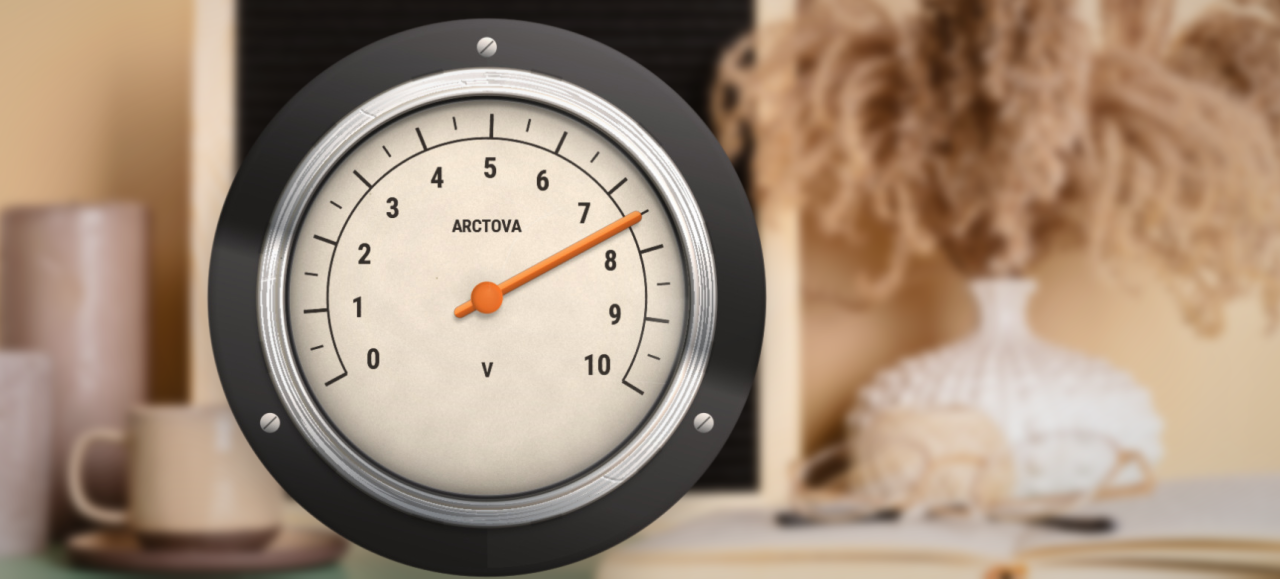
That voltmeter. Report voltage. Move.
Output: 7.5 V
